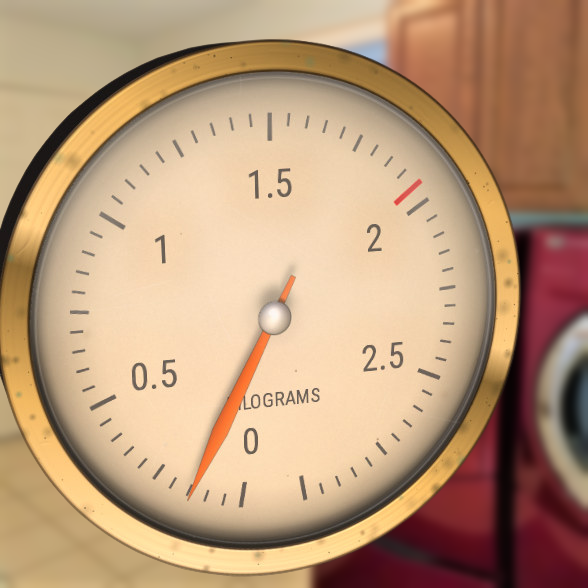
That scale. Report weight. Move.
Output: 0.15 kg
